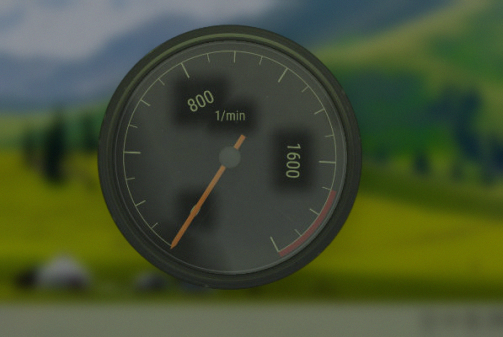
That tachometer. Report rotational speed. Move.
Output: 0 rpm
